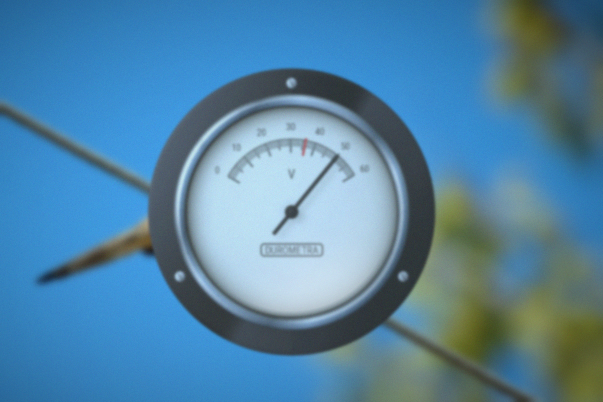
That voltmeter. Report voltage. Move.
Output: 50 V
